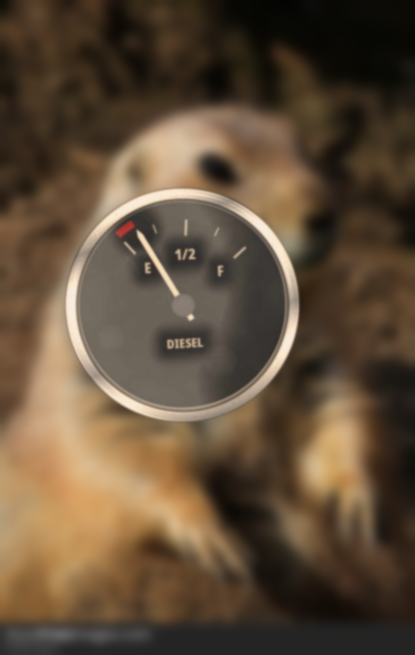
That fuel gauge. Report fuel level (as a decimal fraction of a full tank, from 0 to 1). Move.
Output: 0.125
